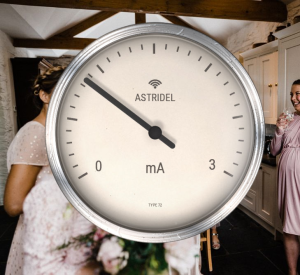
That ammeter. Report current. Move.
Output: 0.85 mA
